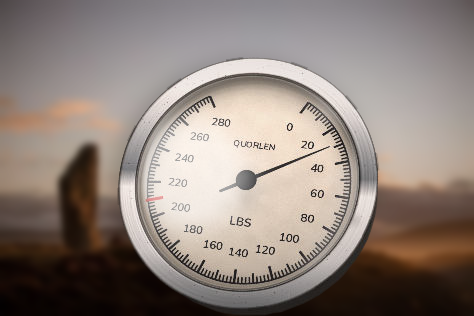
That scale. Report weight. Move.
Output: 30 lb
